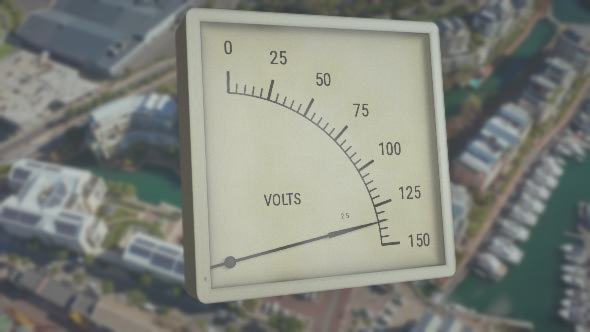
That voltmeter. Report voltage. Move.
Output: 135 V
